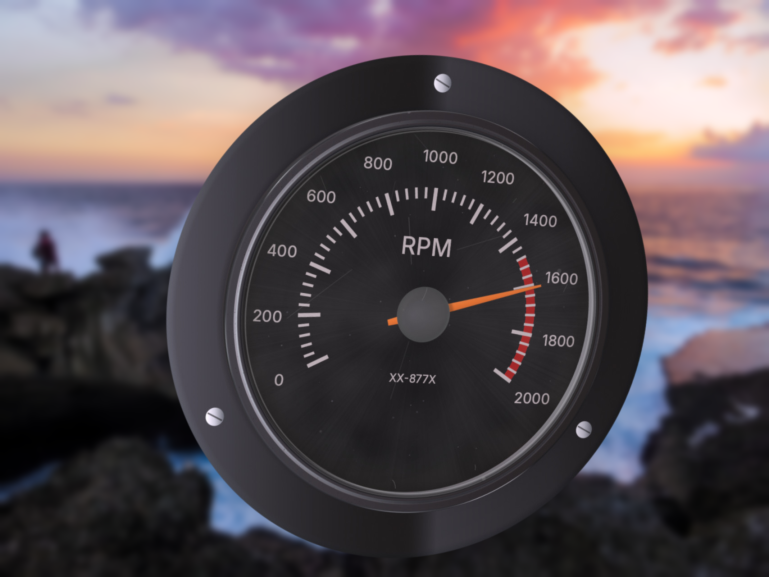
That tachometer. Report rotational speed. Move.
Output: 1600 rpm
